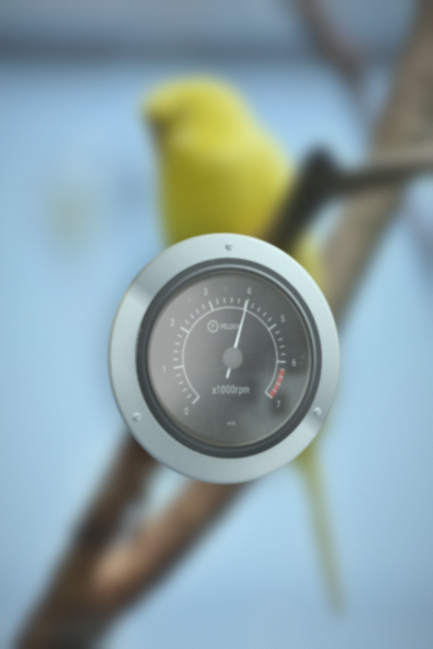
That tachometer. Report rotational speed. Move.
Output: 4000 rpm
